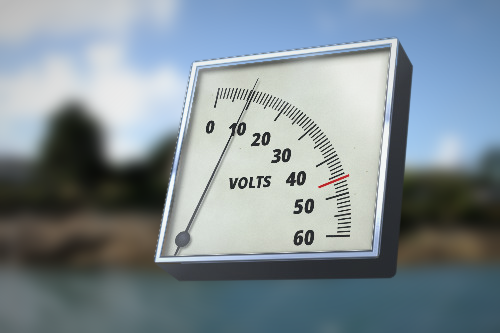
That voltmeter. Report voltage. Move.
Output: 10 V
